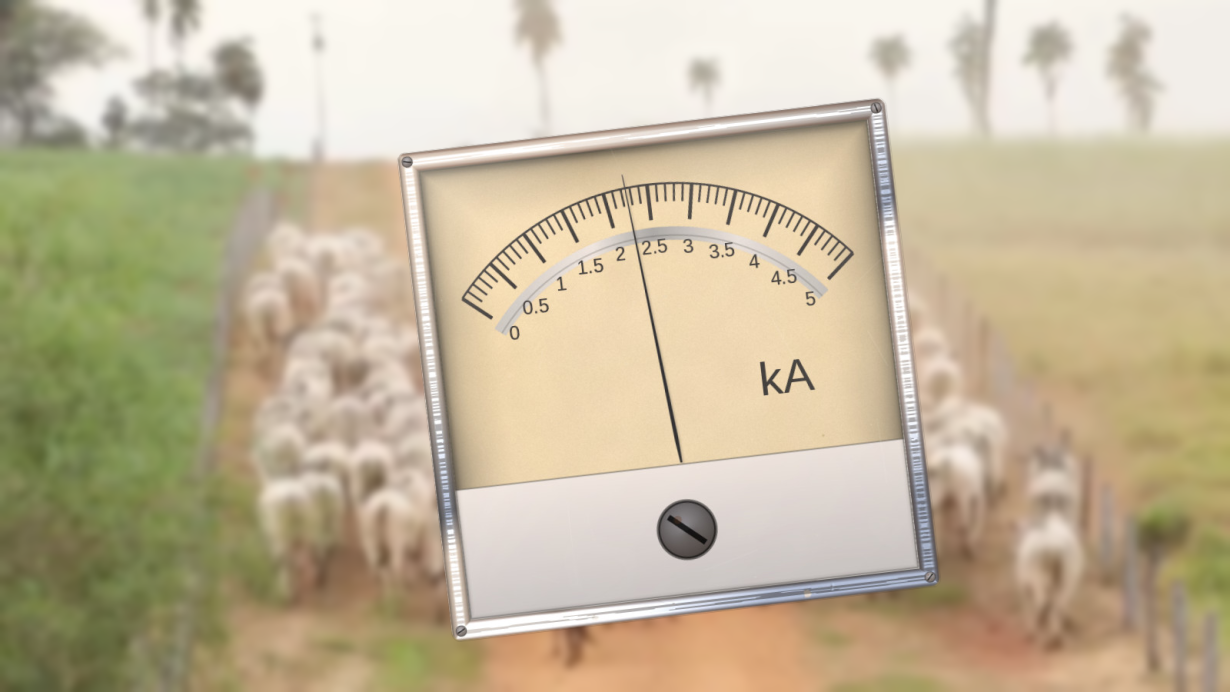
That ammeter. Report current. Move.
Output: 2.25 kA
